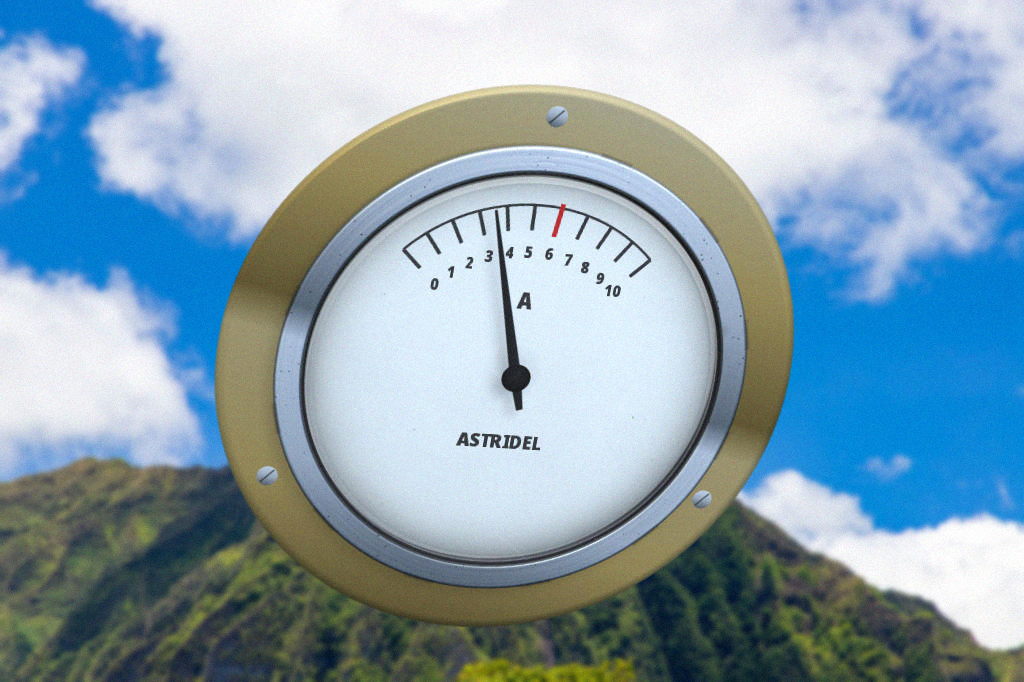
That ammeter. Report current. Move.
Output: 3.5 A
